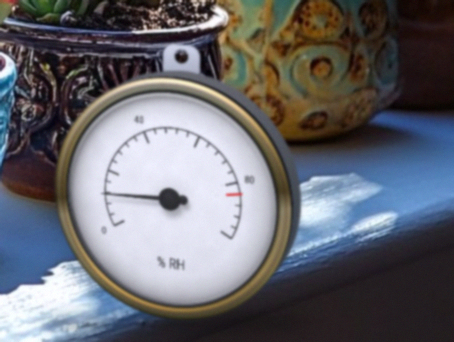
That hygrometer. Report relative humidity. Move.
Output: 12 %
